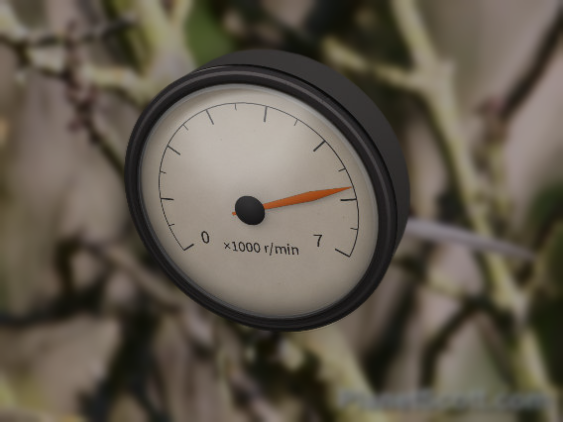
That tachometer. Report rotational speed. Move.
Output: 5750 rpm
